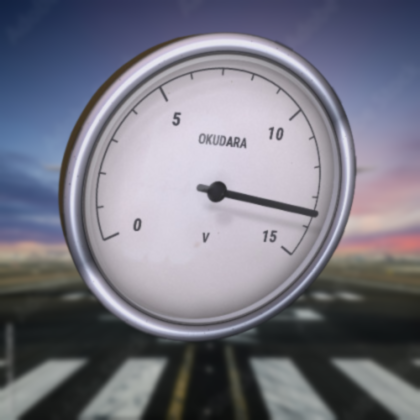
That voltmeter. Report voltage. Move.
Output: 13.5 V
